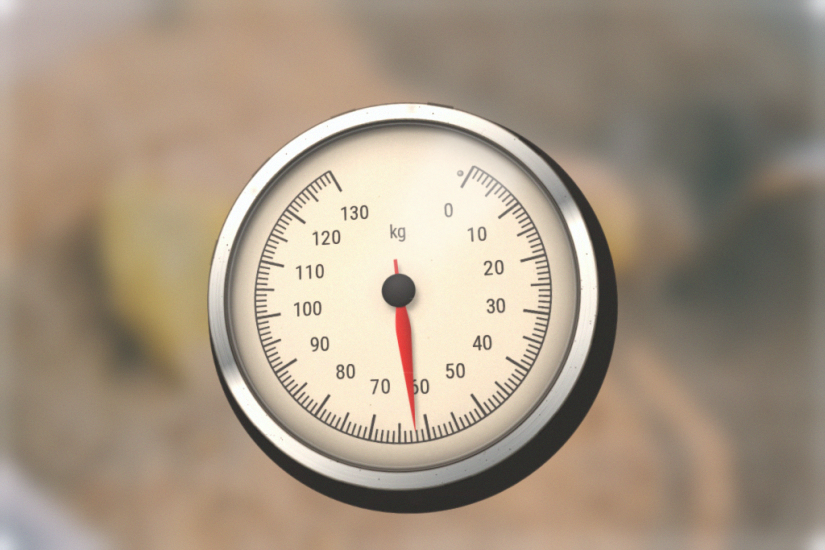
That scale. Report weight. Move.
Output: 62 kg
